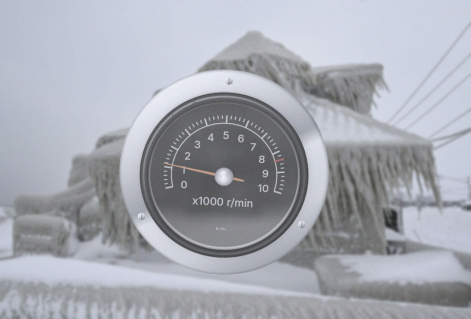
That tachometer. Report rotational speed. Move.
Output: 1200 rpm
